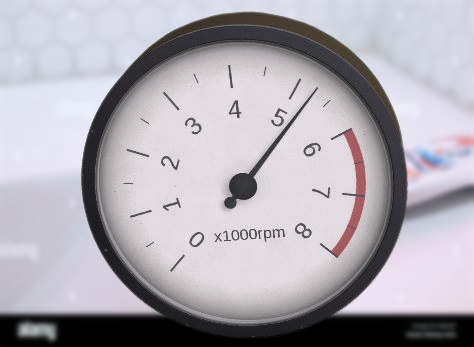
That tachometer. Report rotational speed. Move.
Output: 5250 rpm
